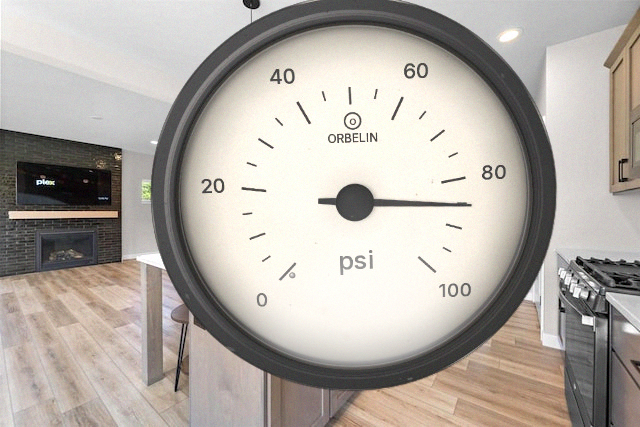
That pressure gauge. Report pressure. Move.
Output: 85 psi
